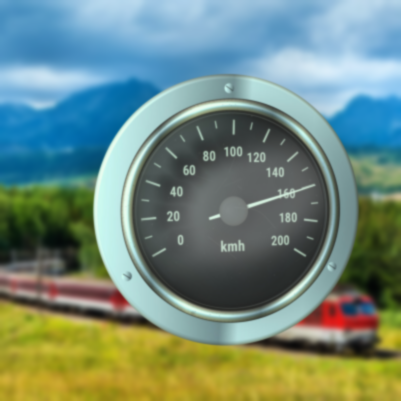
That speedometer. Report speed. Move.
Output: 160 km/h
